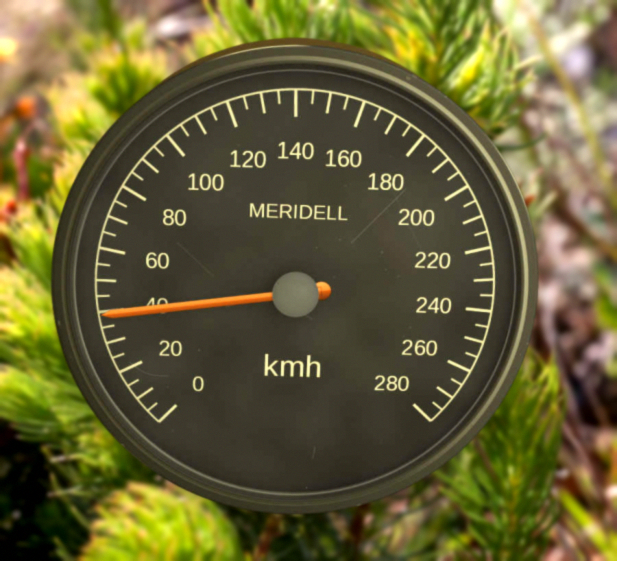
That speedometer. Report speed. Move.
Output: 40 km/h
